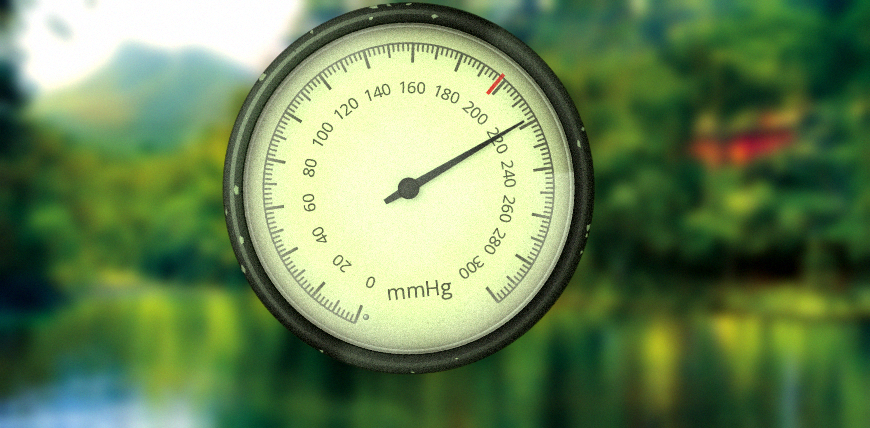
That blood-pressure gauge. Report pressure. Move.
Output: 218 mmHg
